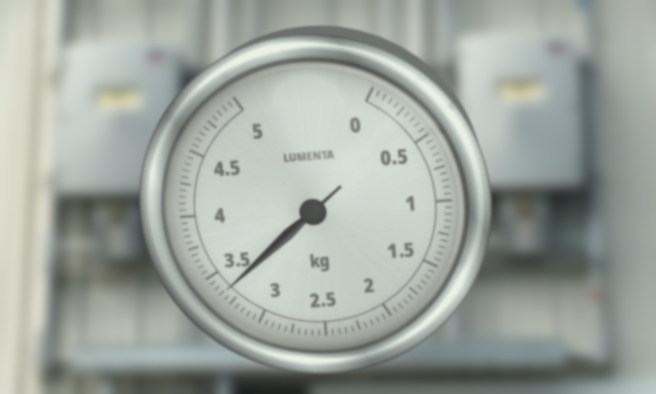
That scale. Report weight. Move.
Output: 3.35 kg
